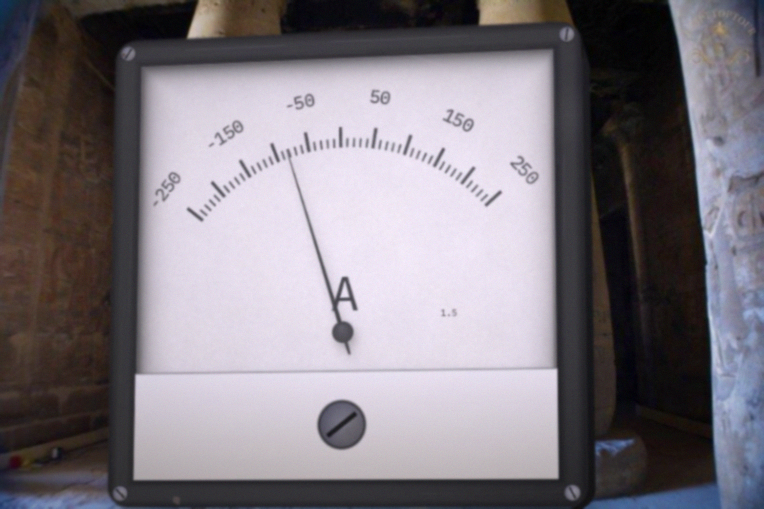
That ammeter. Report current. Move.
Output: -80 A
